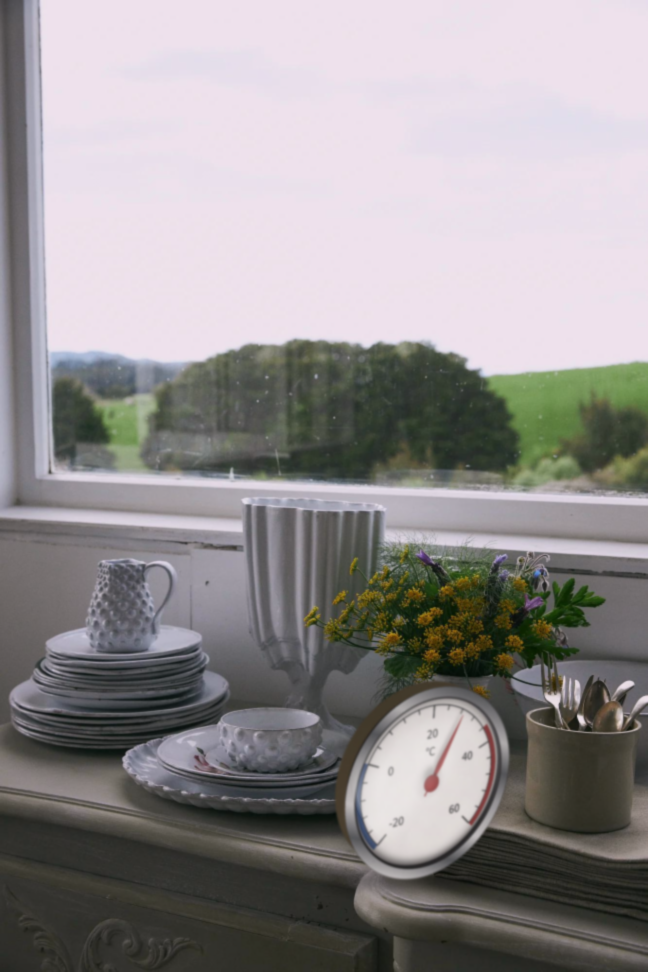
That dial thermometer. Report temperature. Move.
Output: 28 °C
